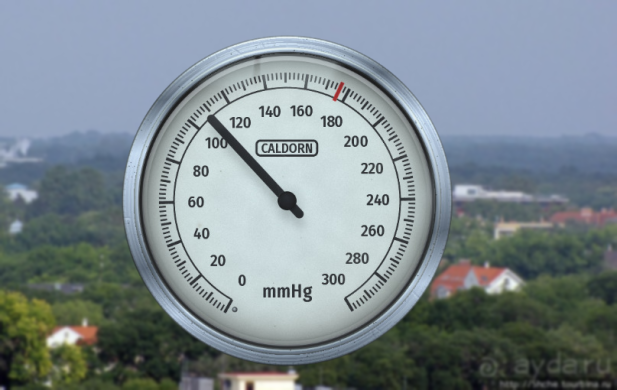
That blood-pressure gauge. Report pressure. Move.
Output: 108 mmHg
